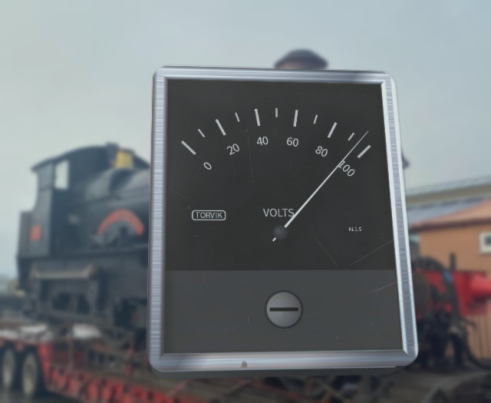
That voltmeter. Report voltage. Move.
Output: 95 V
